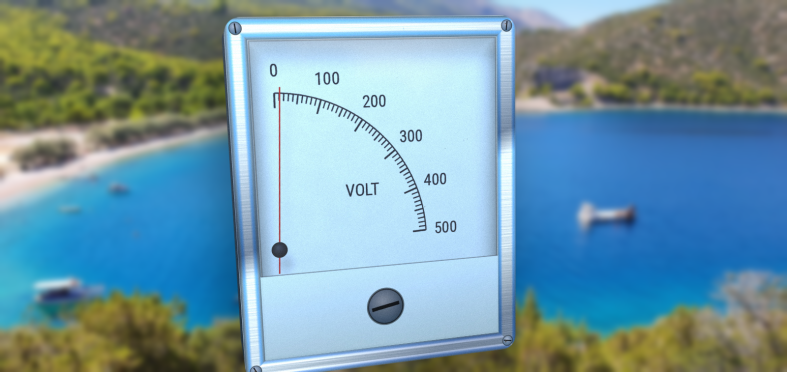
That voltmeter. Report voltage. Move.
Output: 10 V
